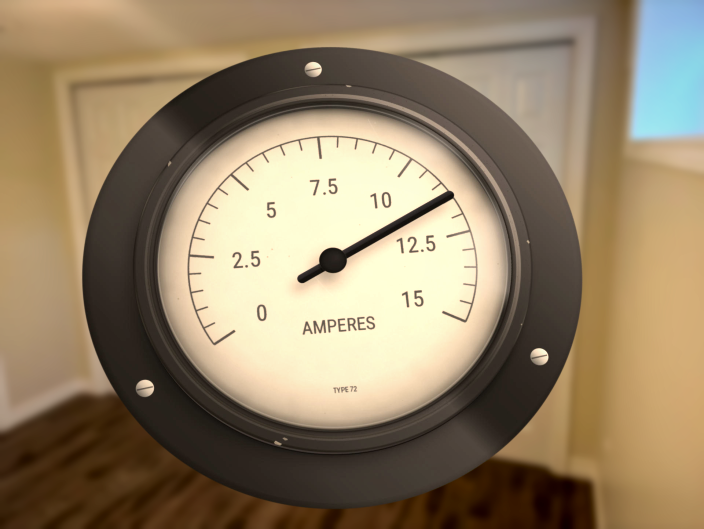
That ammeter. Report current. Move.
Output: 11.5 A
